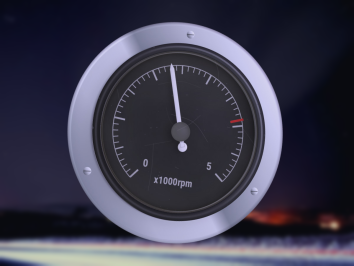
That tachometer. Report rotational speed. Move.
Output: 2300 rpm
